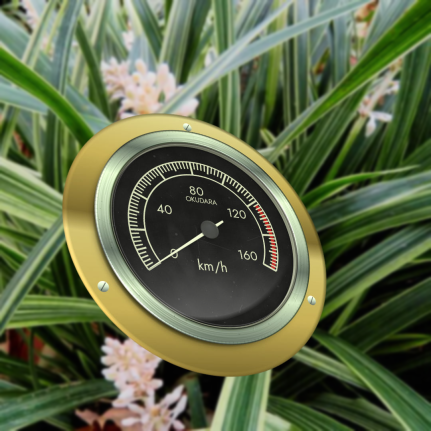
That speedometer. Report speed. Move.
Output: 0 km/h
